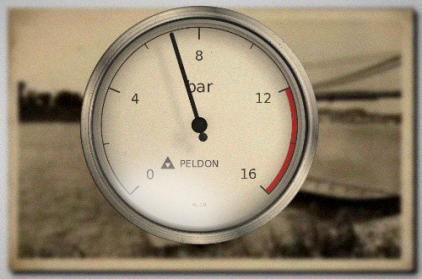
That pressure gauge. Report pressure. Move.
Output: 7 bar
